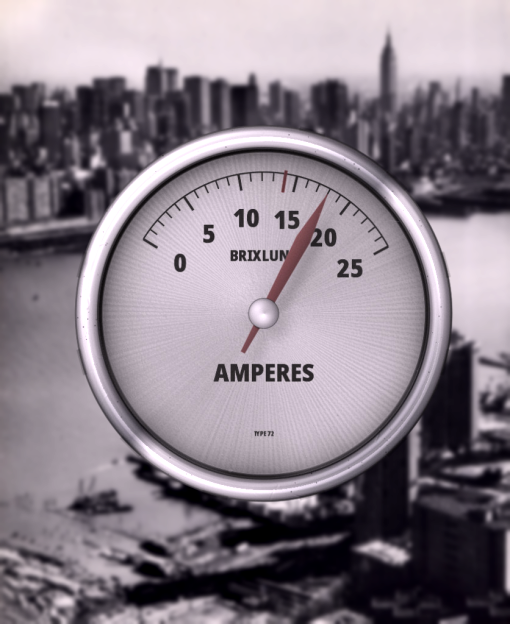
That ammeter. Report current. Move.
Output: 18 A
